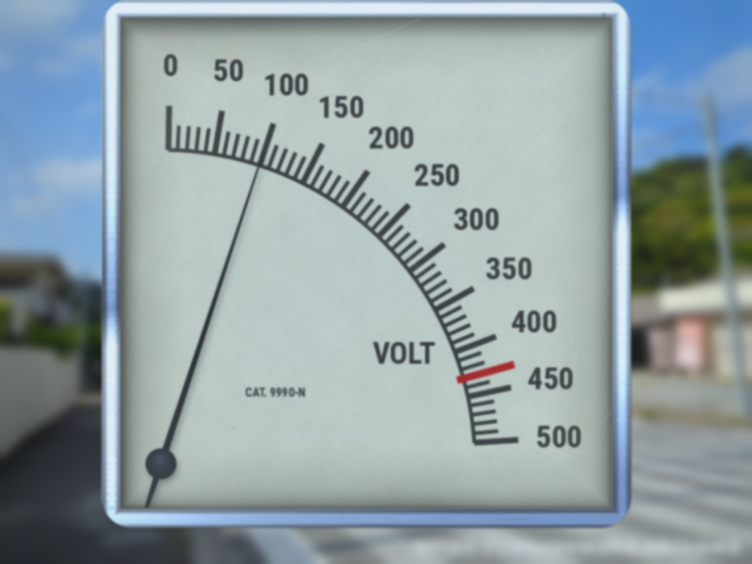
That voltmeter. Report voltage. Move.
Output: 100 V
